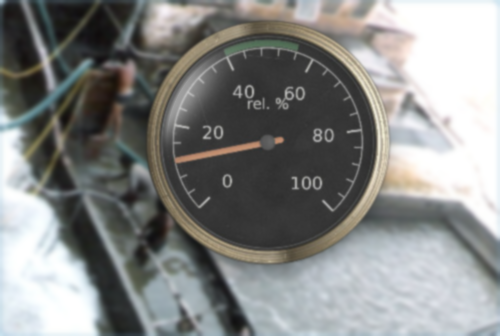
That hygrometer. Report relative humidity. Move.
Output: 12 %
